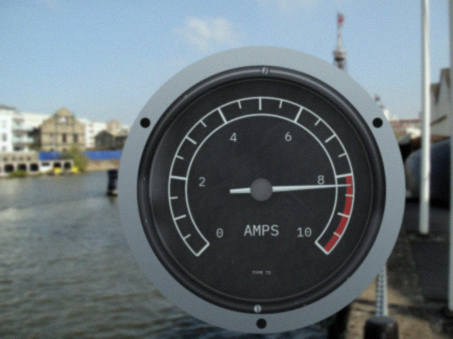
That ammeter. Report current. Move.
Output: 8.25 A
